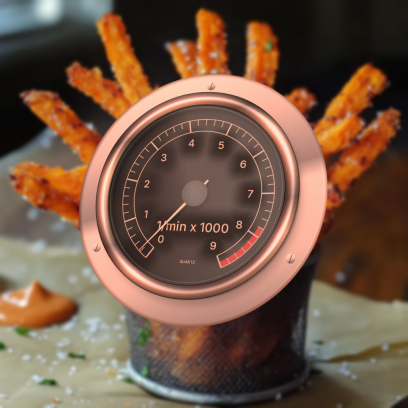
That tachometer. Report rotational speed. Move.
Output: 200 rpm
